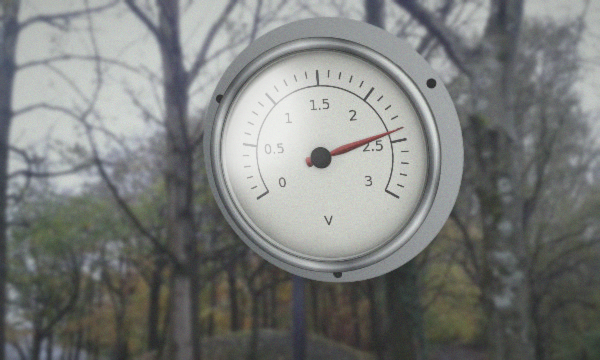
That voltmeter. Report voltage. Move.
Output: 2.4 V
